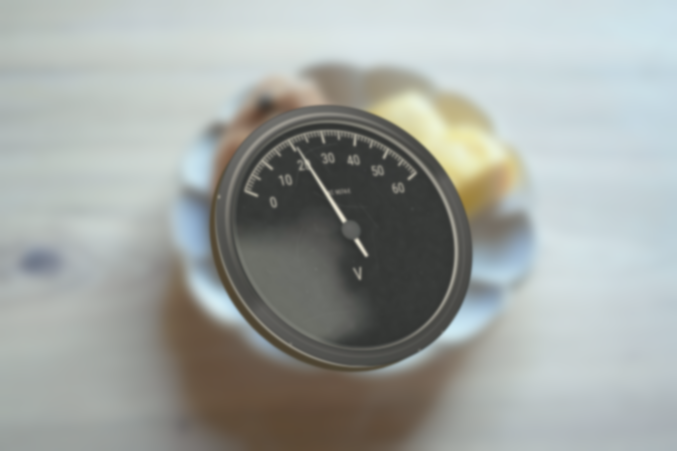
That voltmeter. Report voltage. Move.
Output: 20 V
